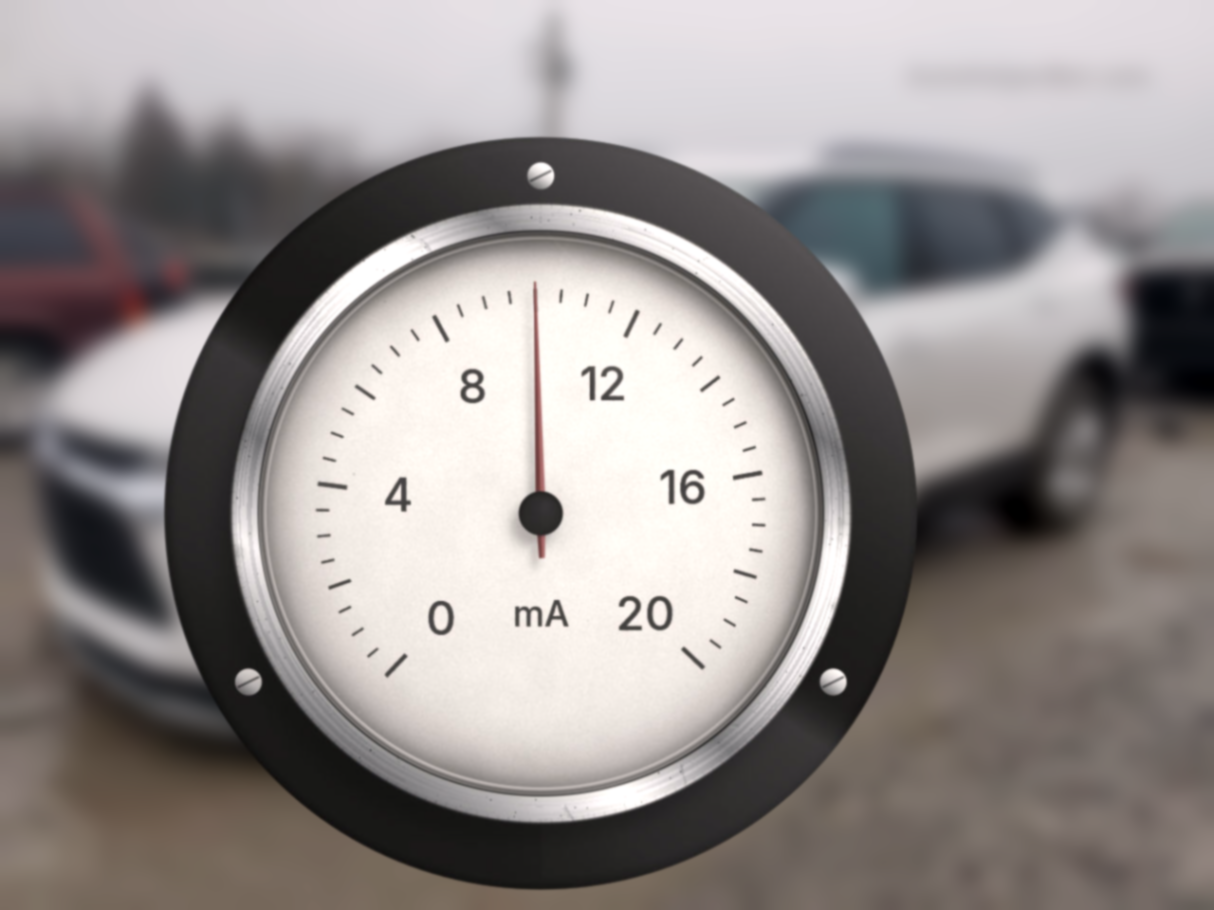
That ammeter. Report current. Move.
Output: 10 mA
